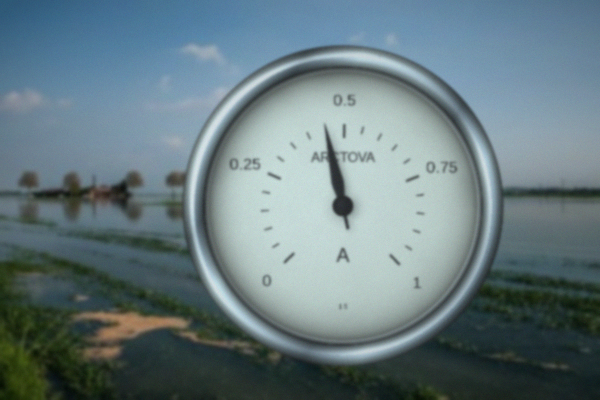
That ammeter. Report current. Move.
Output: 0.45 A
